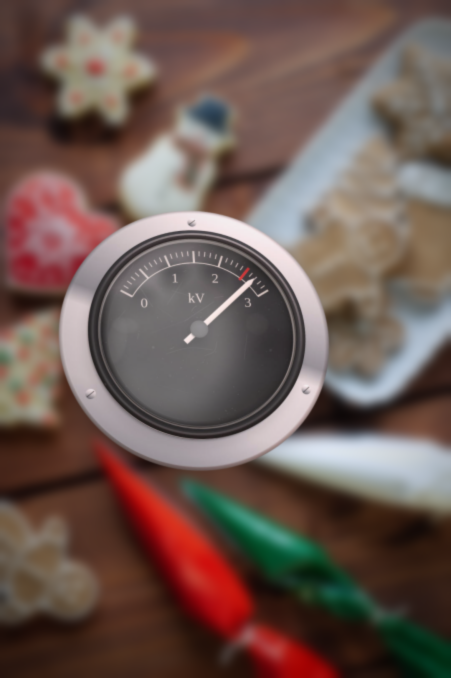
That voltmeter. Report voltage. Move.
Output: 2.7 kV
